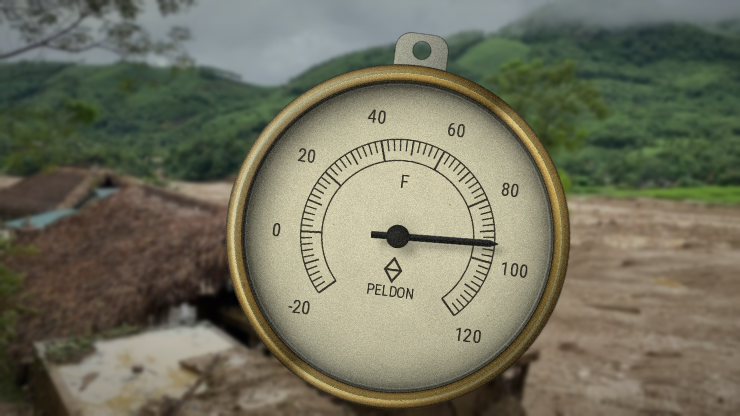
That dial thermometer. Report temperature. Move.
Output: 94 °F
